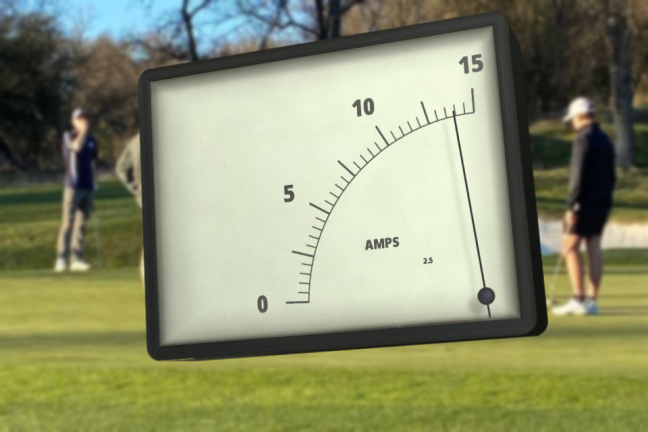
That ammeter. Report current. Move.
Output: 14 A
